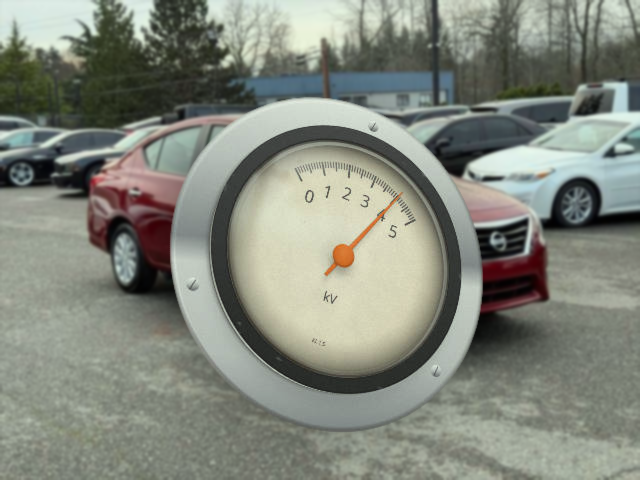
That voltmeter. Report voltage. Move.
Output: 4 kV
